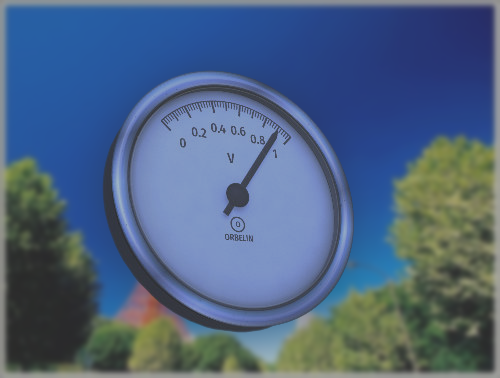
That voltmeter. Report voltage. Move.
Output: 0.9 V
